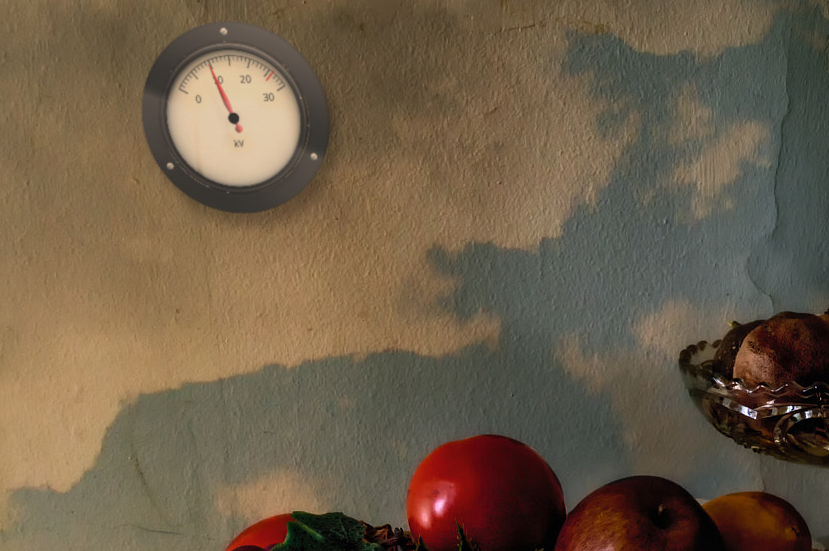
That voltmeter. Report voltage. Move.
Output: 10 kV
